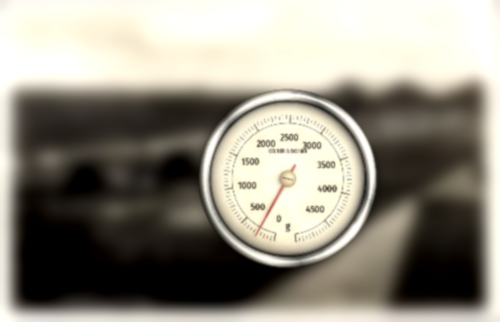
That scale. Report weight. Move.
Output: 250 g
